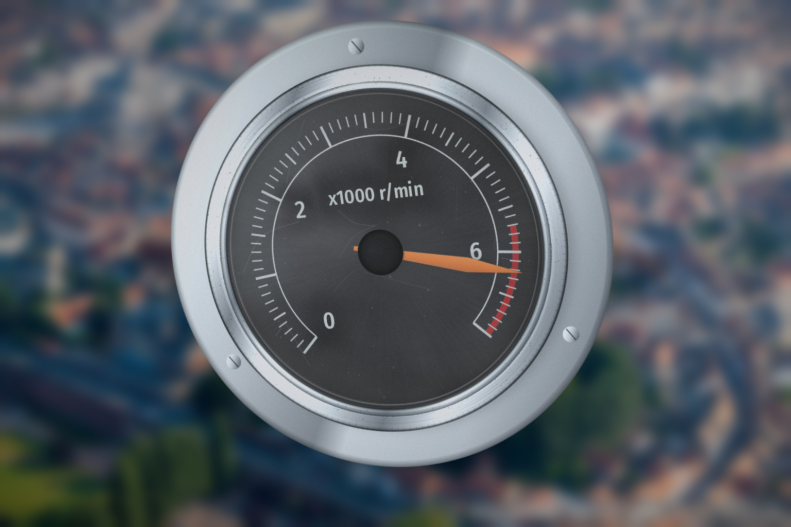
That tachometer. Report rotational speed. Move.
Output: 6200 rpm
